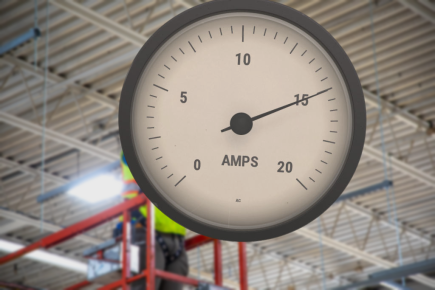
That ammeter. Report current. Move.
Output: 15 A
